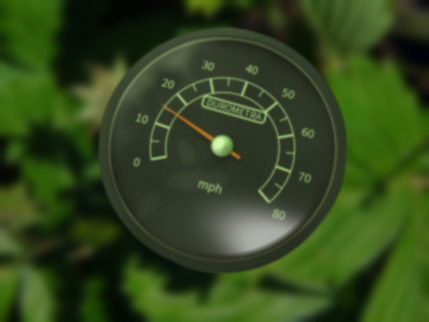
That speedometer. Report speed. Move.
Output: 15 mph
